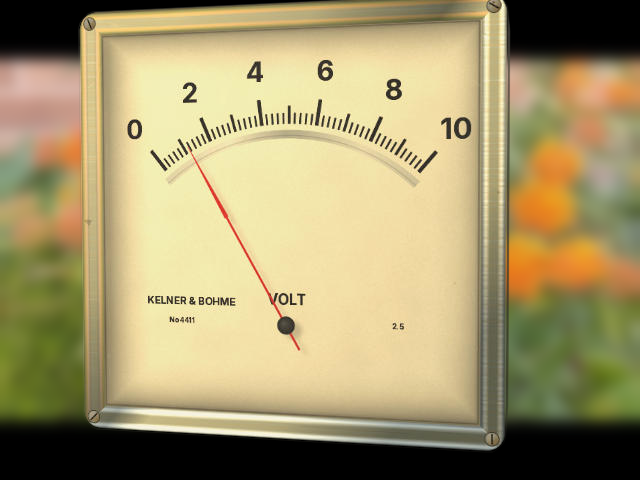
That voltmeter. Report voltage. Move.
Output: 1.2 V
